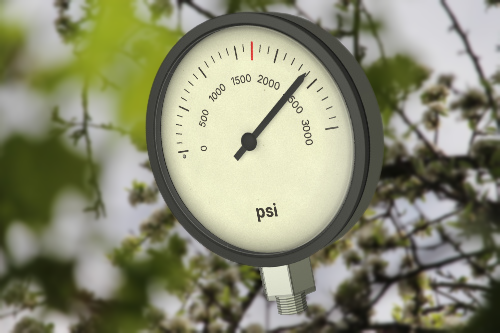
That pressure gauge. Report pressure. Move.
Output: 2400 psi
